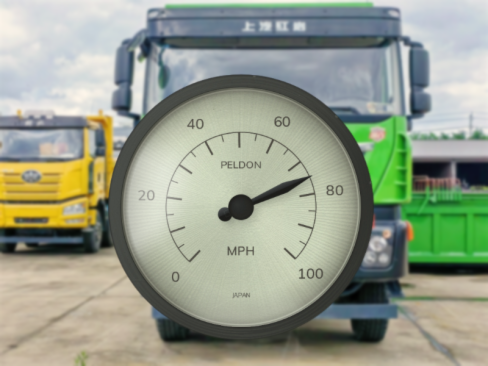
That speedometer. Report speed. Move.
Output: 75 mph
